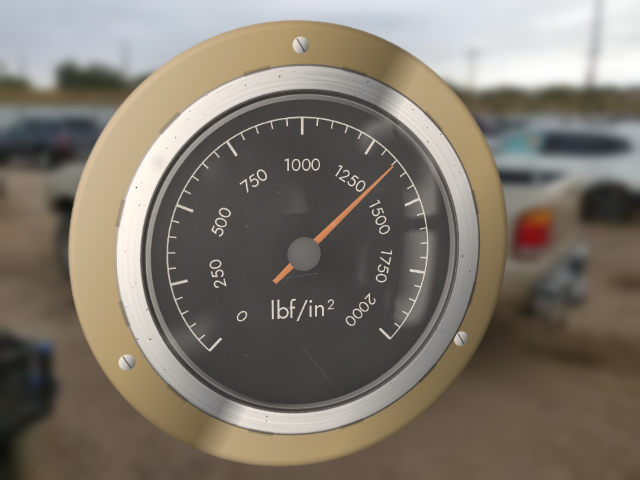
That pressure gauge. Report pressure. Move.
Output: 1350 psi
